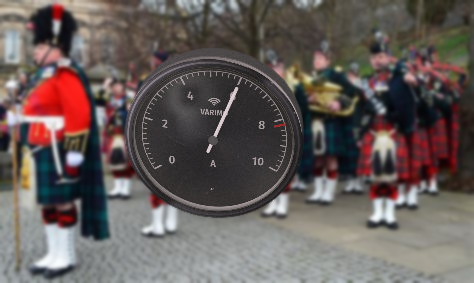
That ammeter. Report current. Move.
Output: 6 A
